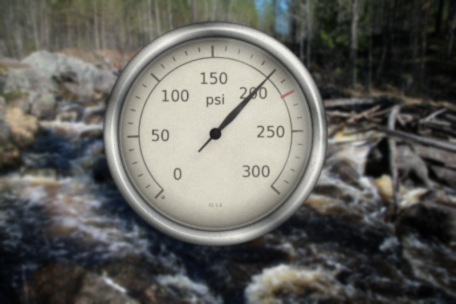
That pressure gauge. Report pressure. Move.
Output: 200 psi
